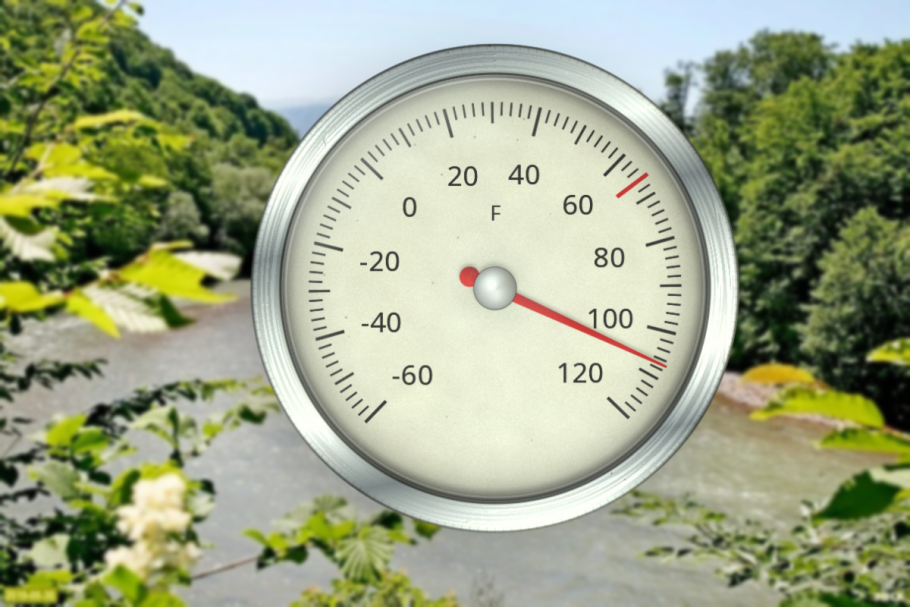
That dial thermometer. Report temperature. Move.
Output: 107 °F
